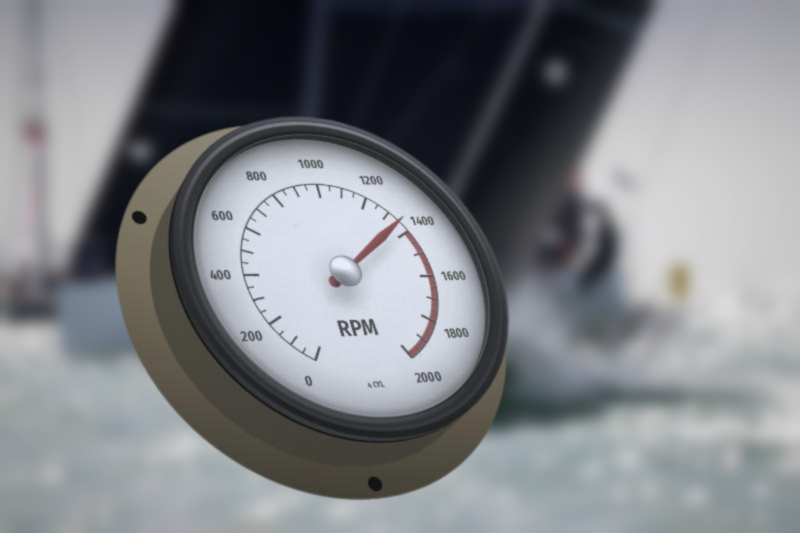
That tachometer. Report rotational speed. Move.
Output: 1350 rpm
